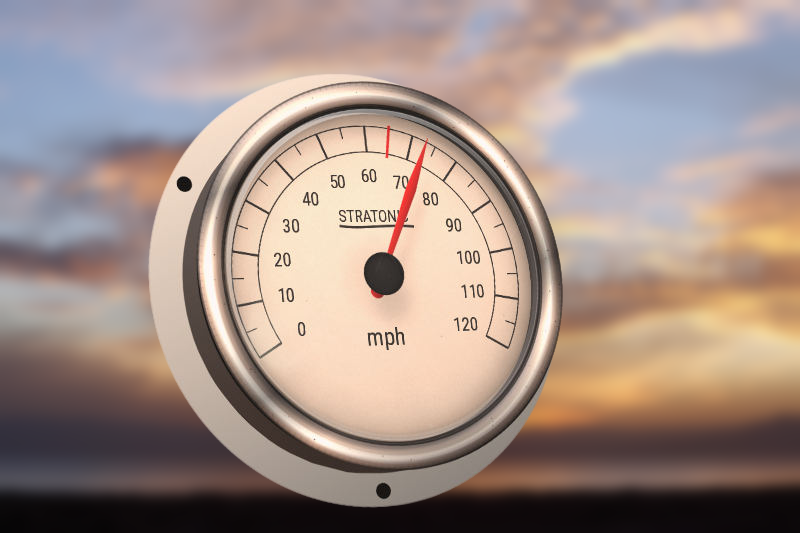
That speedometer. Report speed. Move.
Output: 72.5 mph
